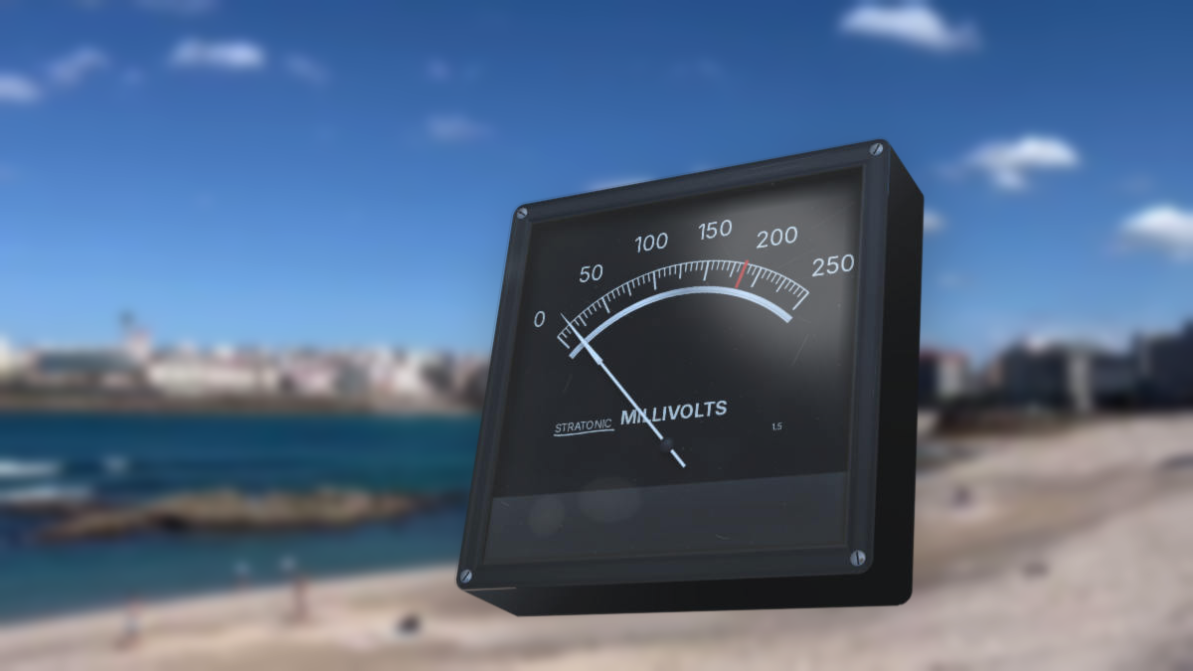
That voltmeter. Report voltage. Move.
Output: 15 mV
